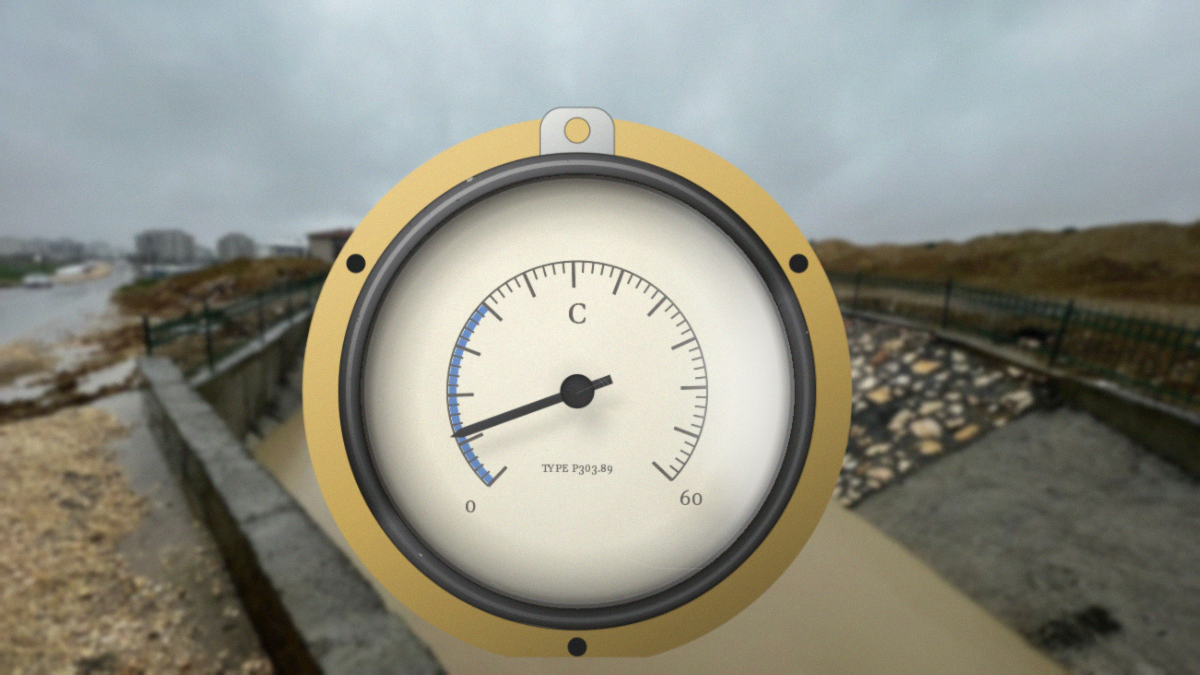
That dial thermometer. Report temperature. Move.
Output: 6 °C
